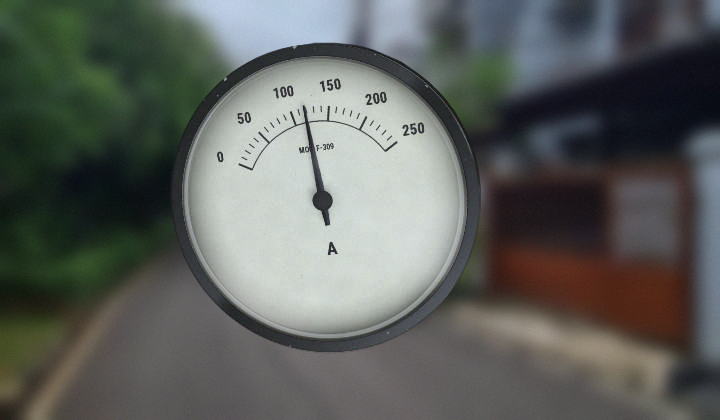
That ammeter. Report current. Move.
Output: 120 A
